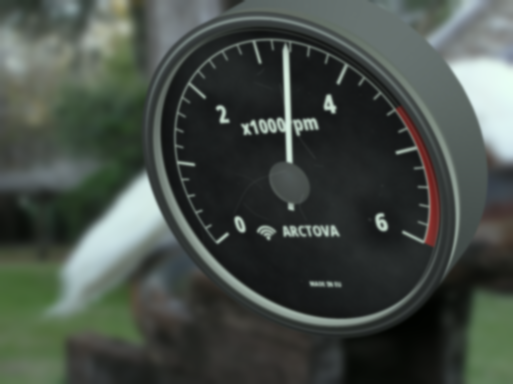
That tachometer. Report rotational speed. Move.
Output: 3400 rpm
